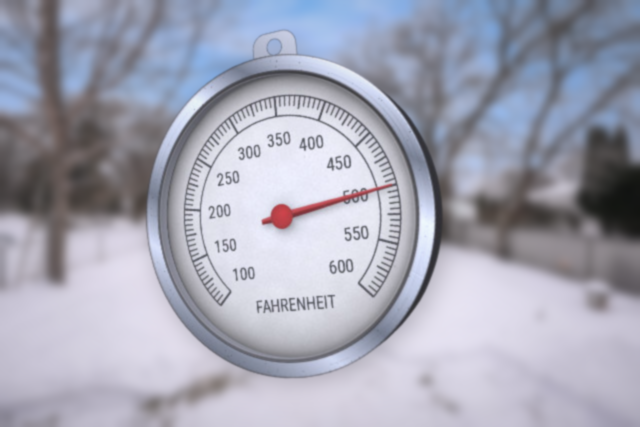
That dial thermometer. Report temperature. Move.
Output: 500 °F
